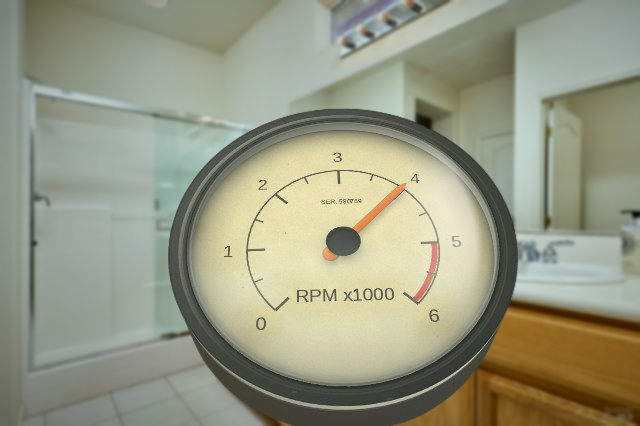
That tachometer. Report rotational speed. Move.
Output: 4000 rpm
